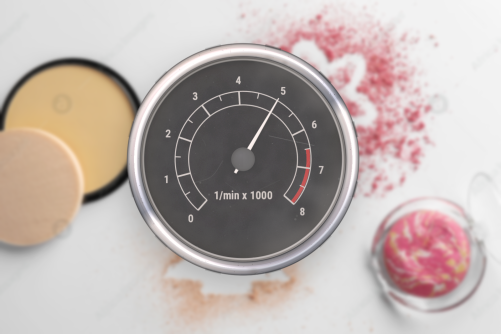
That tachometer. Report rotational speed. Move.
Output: 5000 rpm
